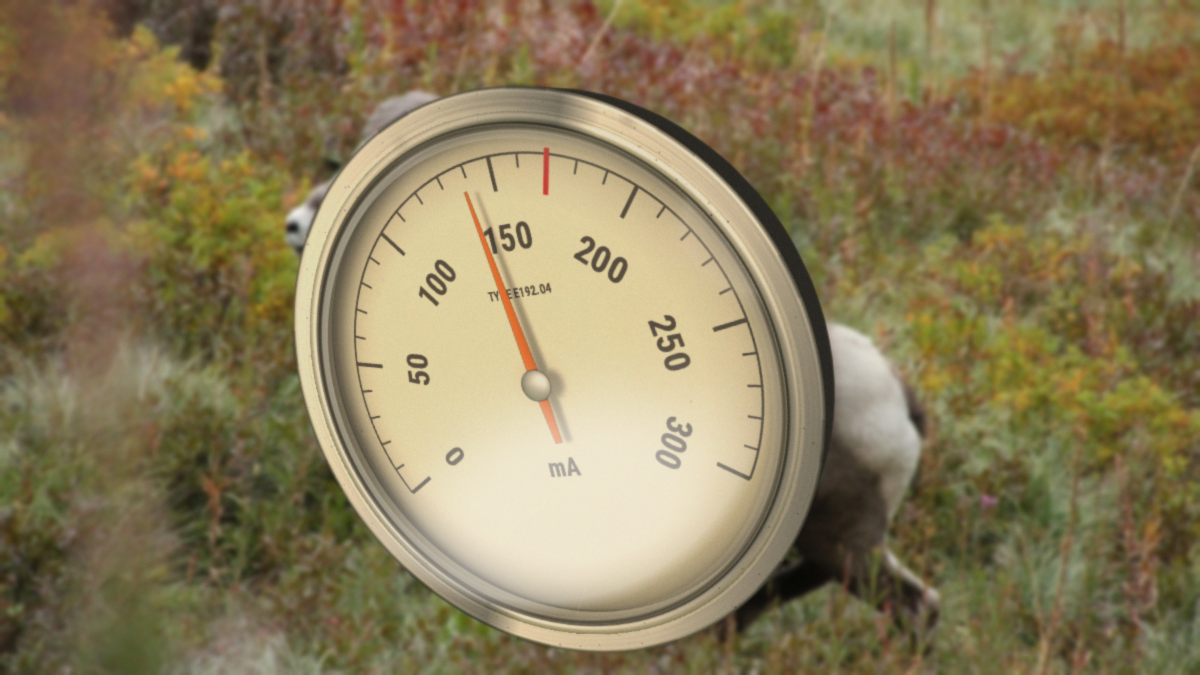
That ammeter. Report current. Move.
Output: 140 mA
